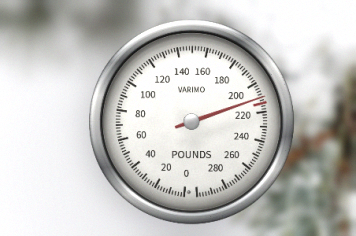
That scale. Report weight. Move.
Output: 210 lb
